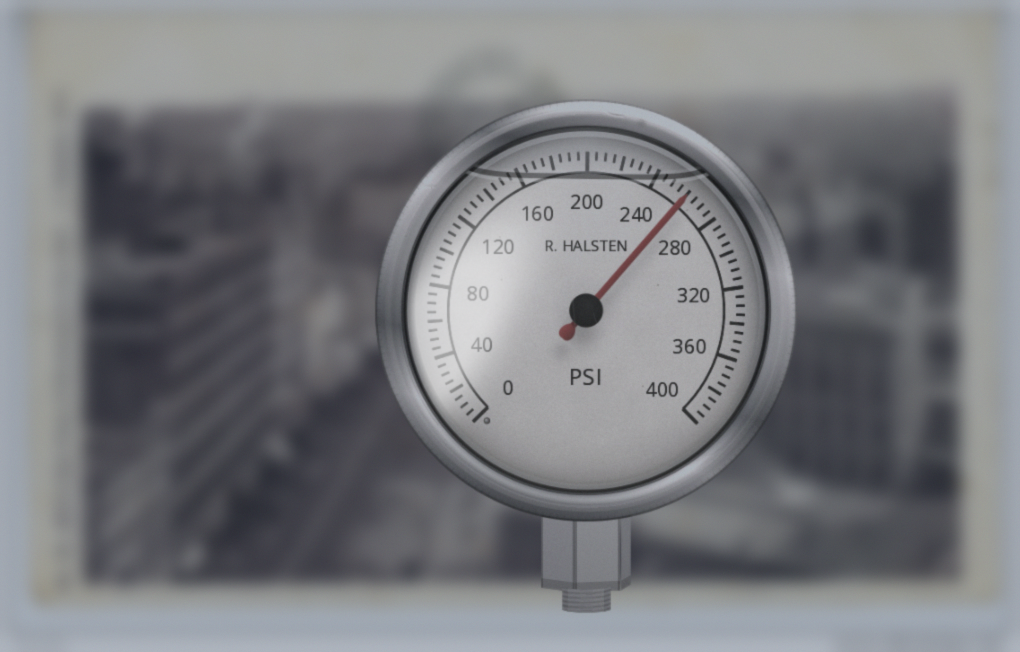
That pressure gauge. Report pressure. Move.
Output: 260 psi
